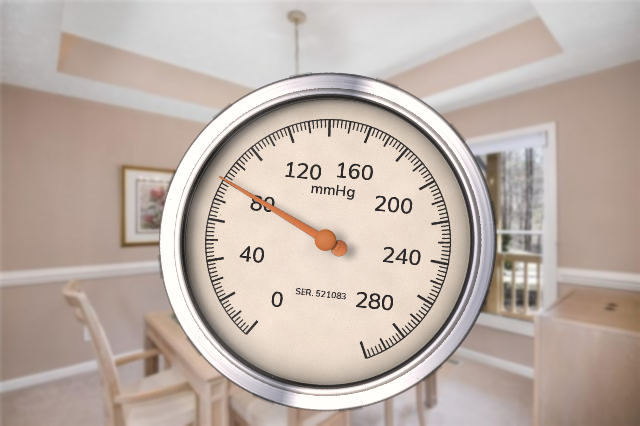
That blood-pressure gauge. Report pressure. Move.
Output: 80 mmHg
